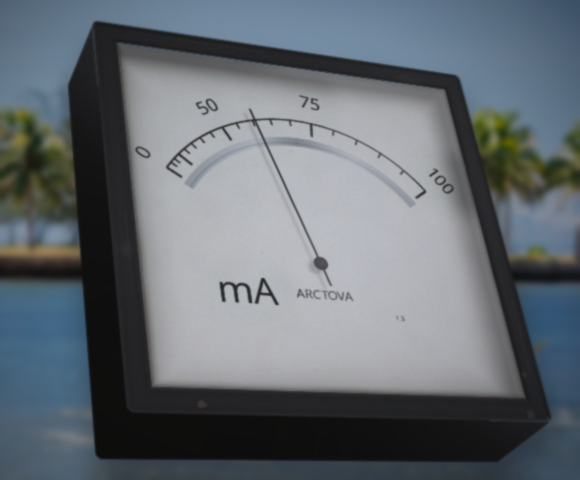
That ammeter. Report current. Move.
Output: 60 mA
